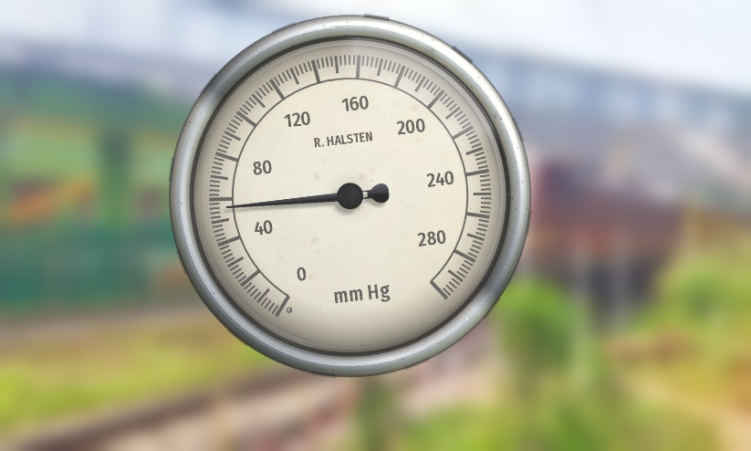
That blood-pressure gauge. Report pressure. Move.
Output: 56 mmHg
